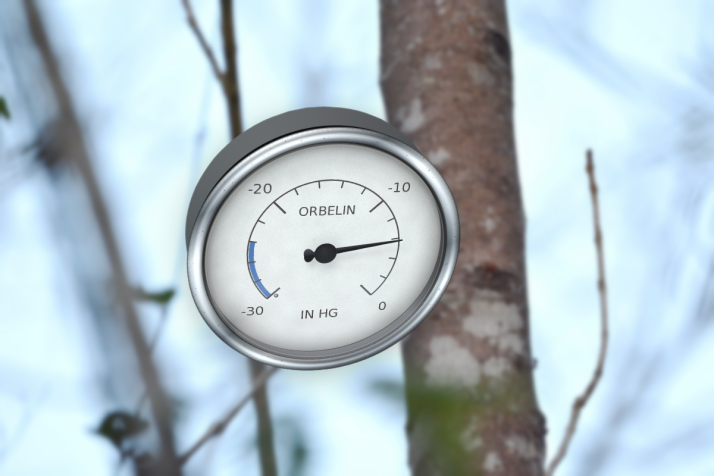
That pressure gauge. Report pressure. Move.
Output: -6 inHg
